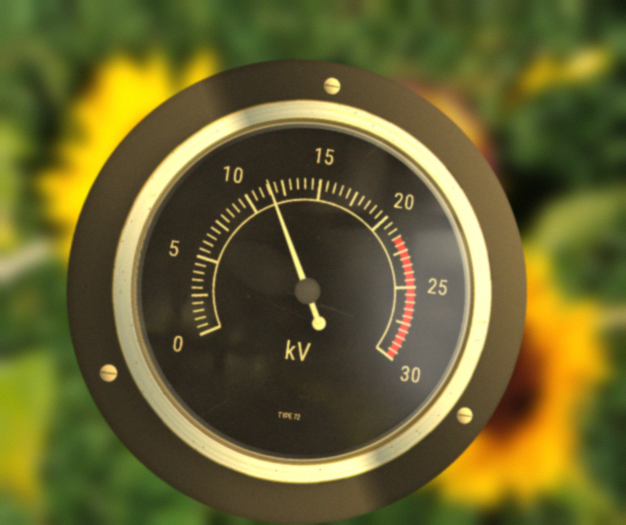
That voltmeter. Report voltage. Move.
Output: 11.5 kV
